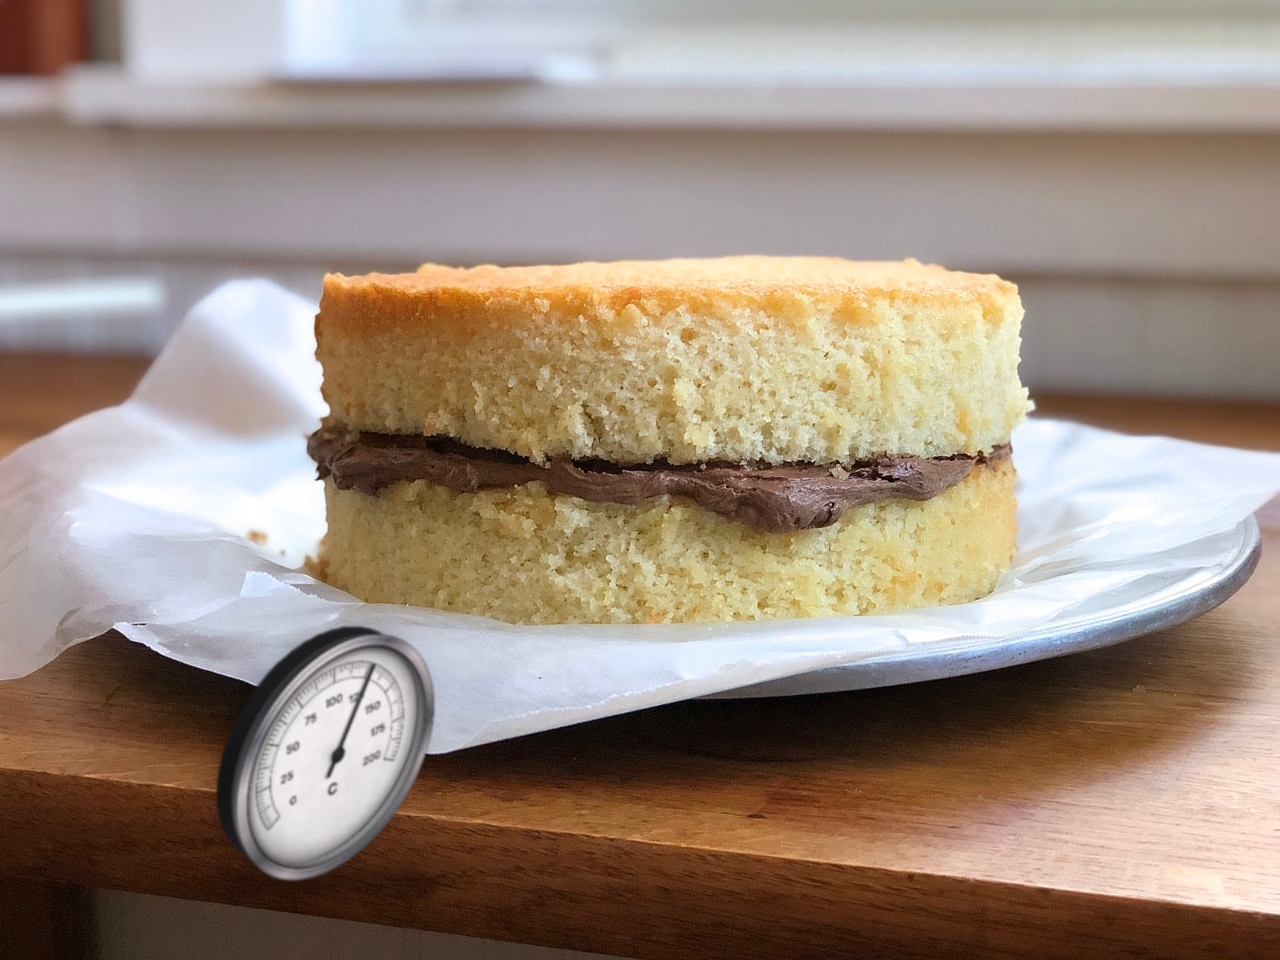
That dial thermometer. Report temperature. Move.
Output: 125 °C
